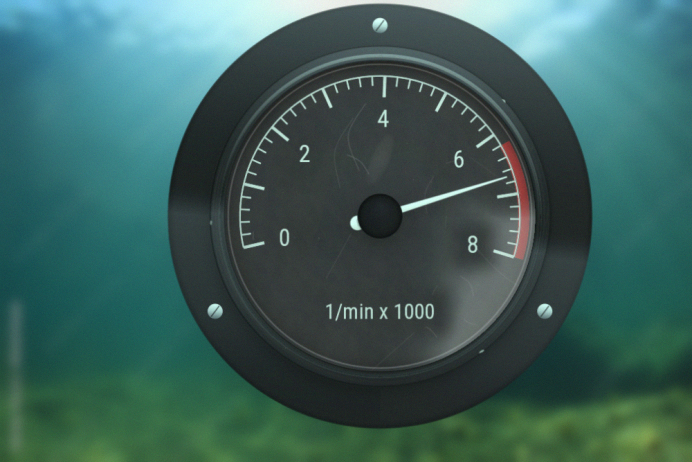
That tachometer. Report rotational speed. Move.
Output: 6700 rpm
